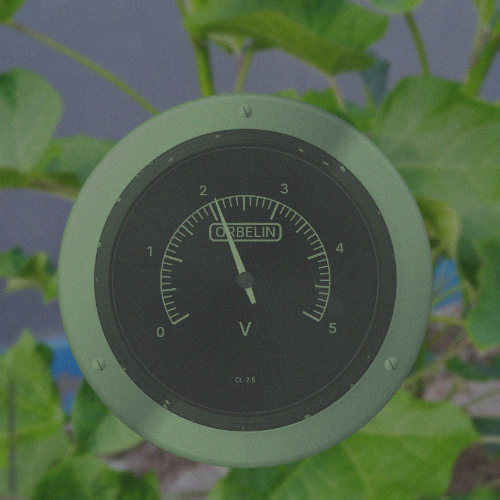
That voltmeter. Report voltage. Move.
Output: 2.1 V
